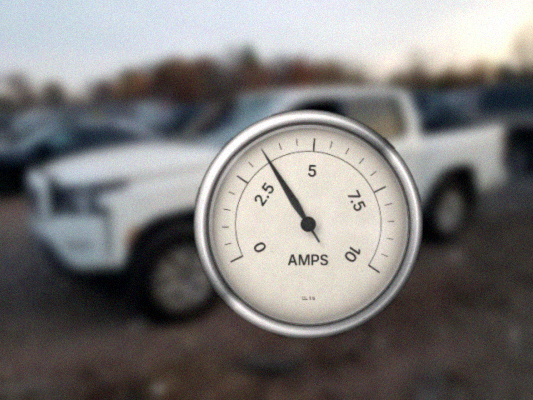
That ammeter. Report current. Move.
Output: 3.5 A
